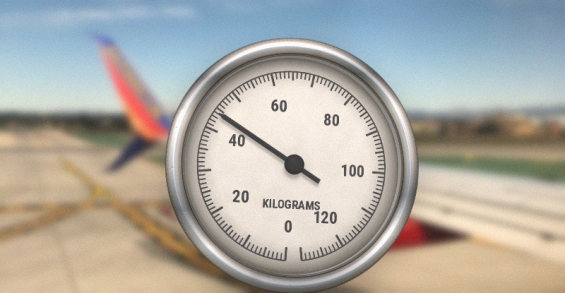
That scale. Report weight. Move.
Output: 44 kg
